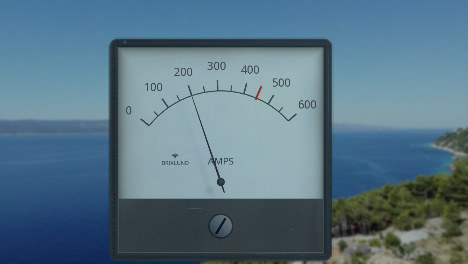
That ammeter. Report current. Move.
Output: 200 A
